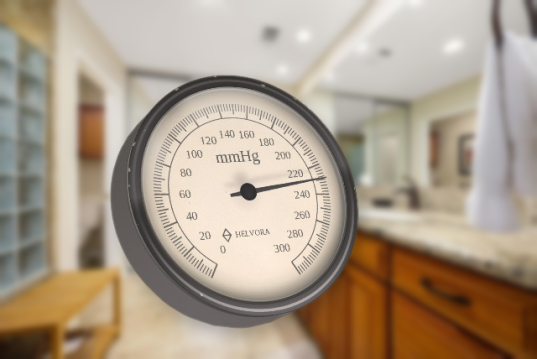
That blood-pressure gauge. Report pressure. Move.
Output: 230 mmHg
